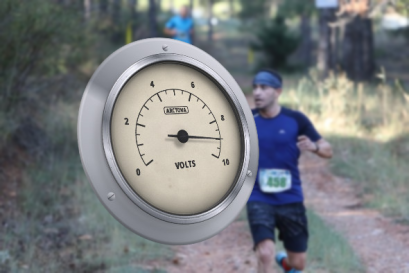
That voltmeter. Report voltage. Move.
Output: 9 V
